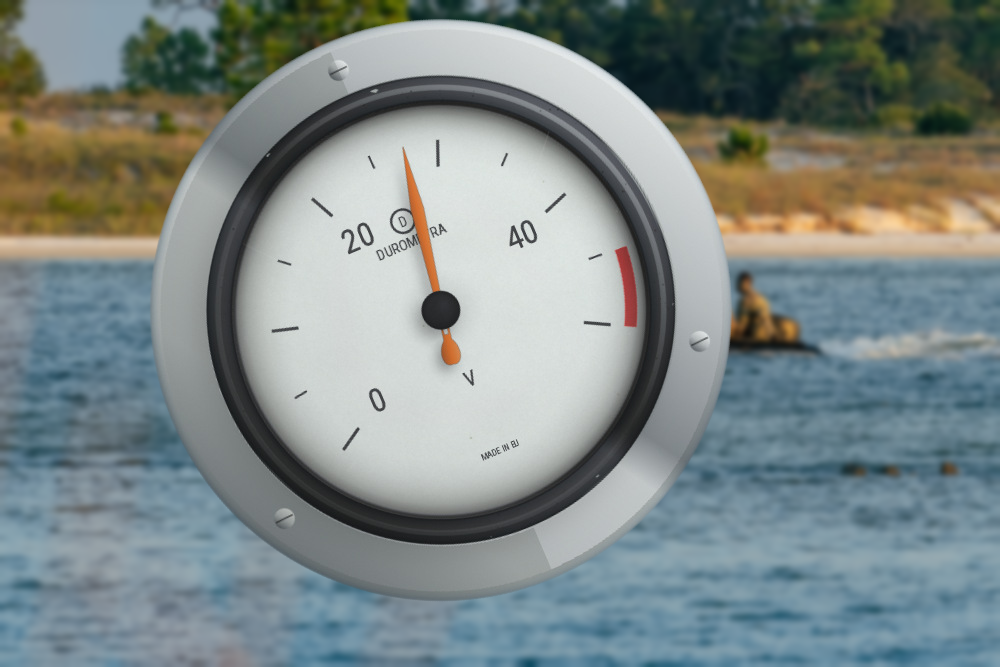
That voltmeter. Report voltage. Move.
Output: 27.5 V
